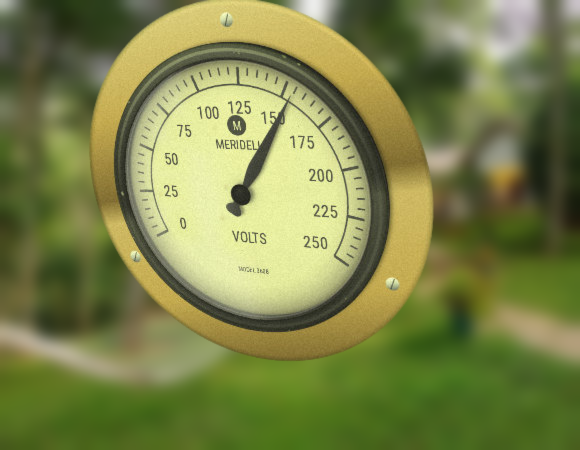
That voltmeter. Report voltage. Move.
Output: 155 V
